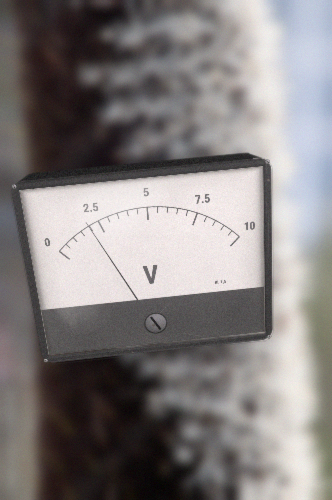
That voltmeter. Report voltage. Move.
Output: 2 V
